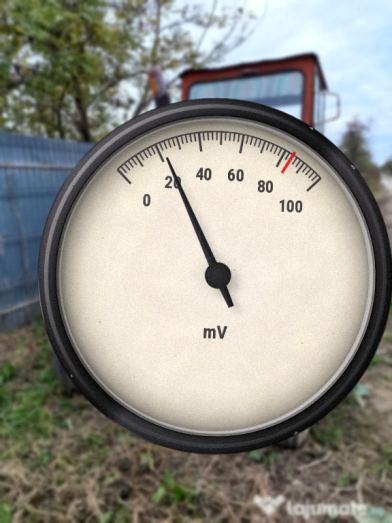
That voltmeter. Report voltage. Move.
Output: 22 mV
